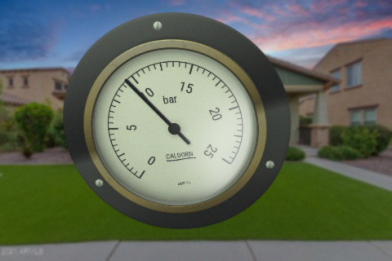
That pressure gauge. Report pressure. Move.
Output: 9.5 bar
